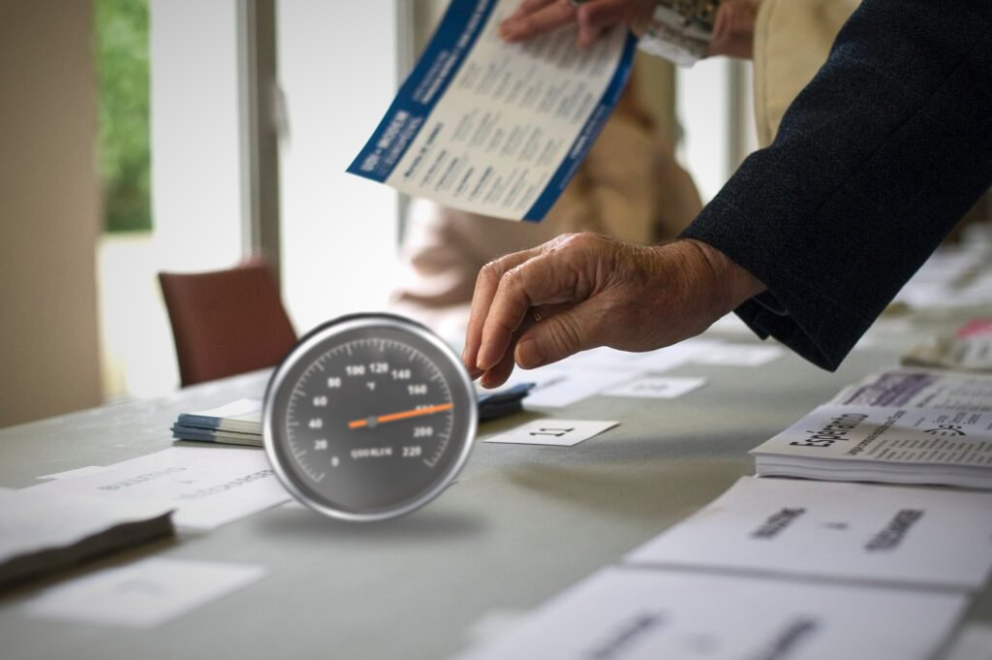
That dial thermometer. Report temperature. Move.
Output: 180 °F
